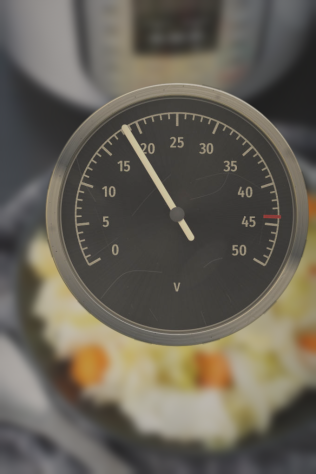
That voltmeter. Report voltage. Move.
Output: 18.5 V
